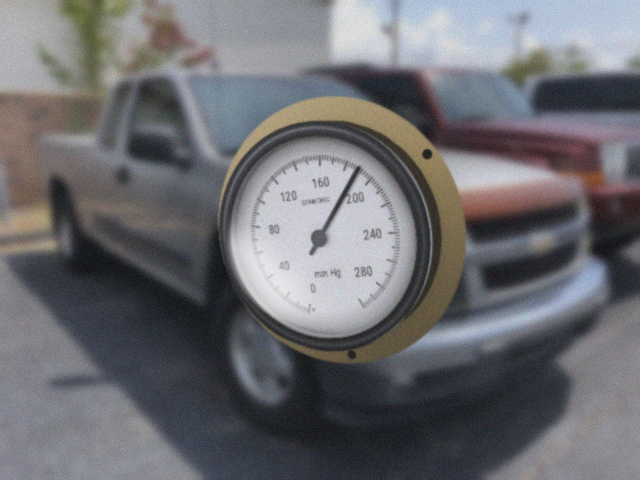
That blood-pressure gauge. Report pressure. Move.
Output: 190 mmHg
